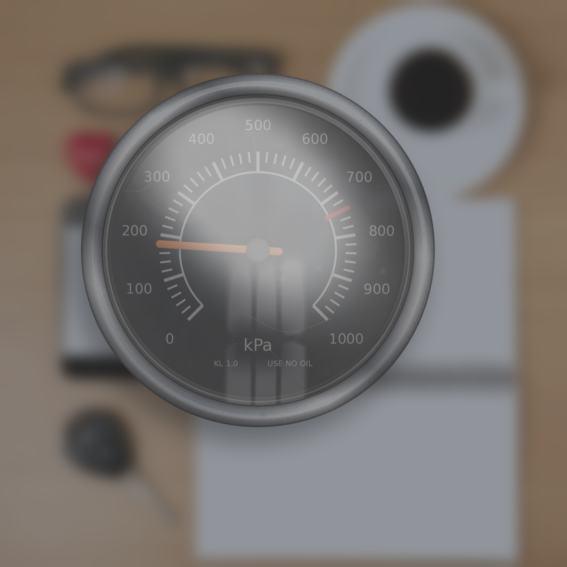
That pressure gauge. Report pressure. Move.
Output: 180 kPa
